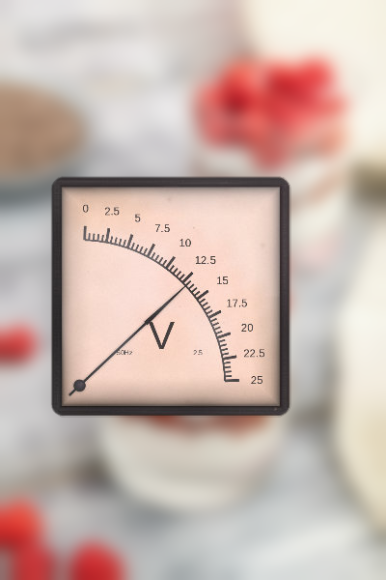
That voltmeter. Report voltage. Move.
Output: 13 V
